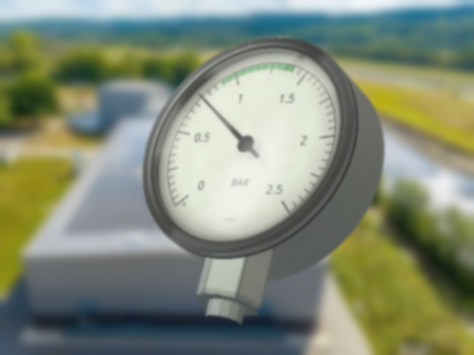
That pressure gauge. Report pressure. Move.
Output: 0.75 bar
